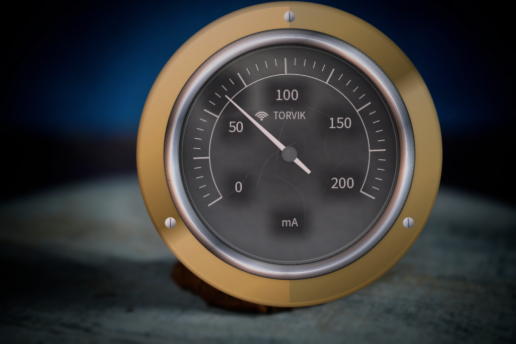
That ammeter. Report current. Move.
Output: 62.5 mA
